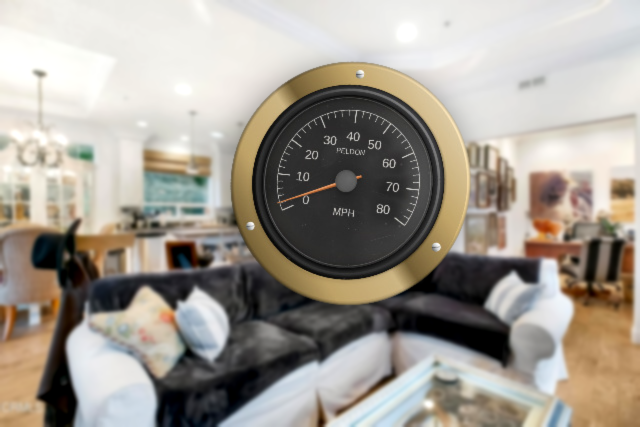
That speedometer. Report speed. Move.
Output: 2 mph
